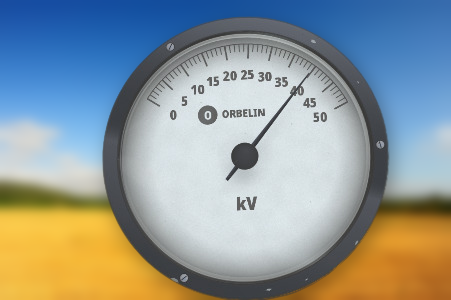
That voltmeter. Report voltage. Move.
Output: 40 kV
